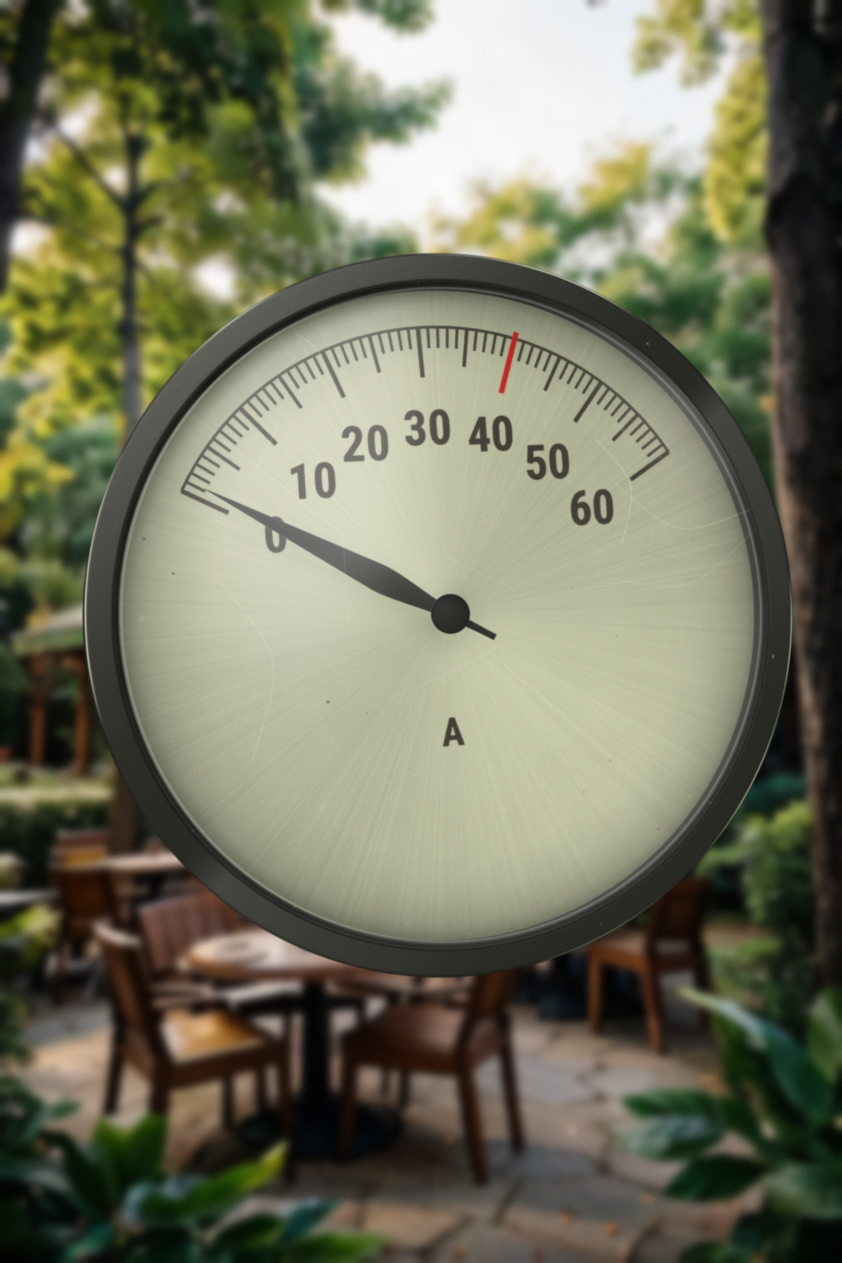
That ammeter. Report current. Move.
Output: 1 A
